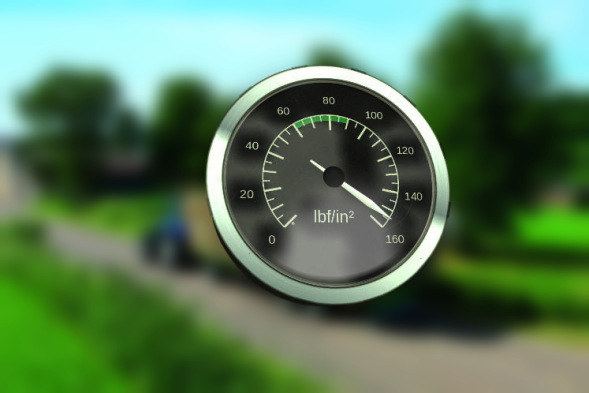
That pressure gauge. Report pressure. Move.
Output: 155 psi
